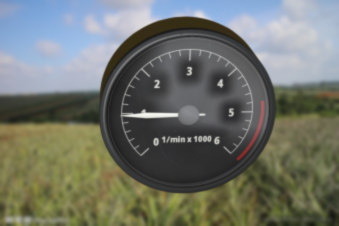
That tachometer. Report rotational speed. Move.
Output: 1000 rpm
